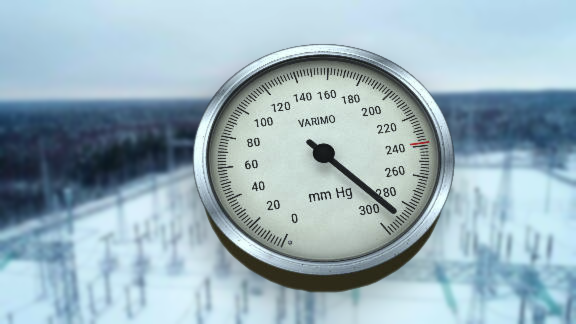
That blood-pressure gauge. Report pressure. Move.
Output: 290 mmHg
